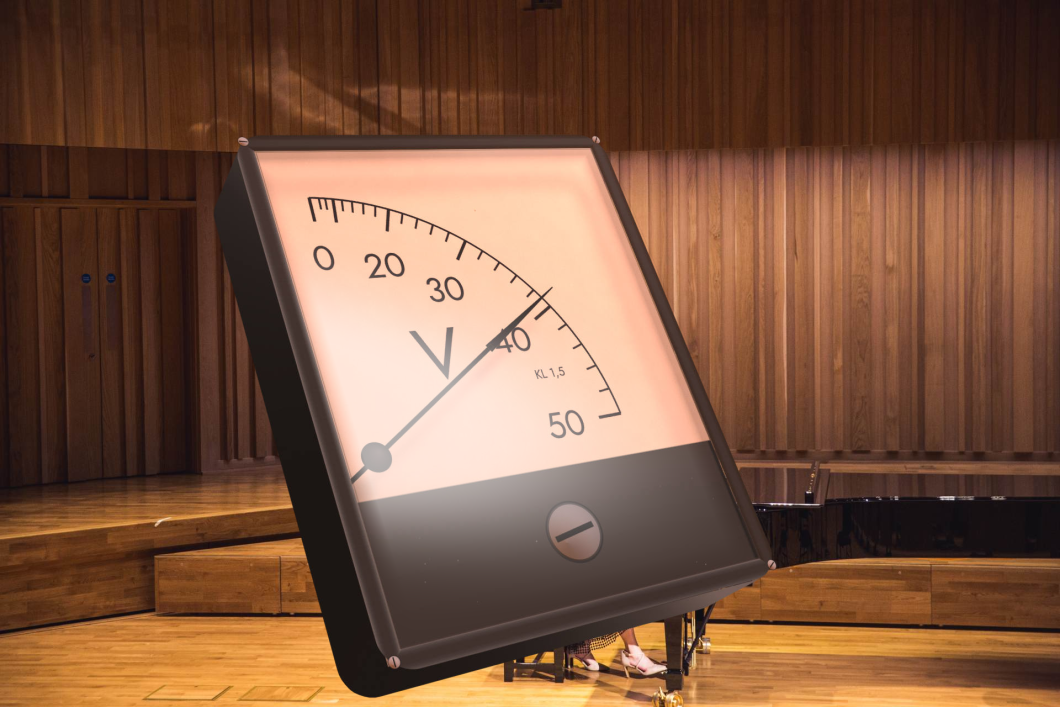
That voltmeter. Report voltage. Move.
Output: 39 V
